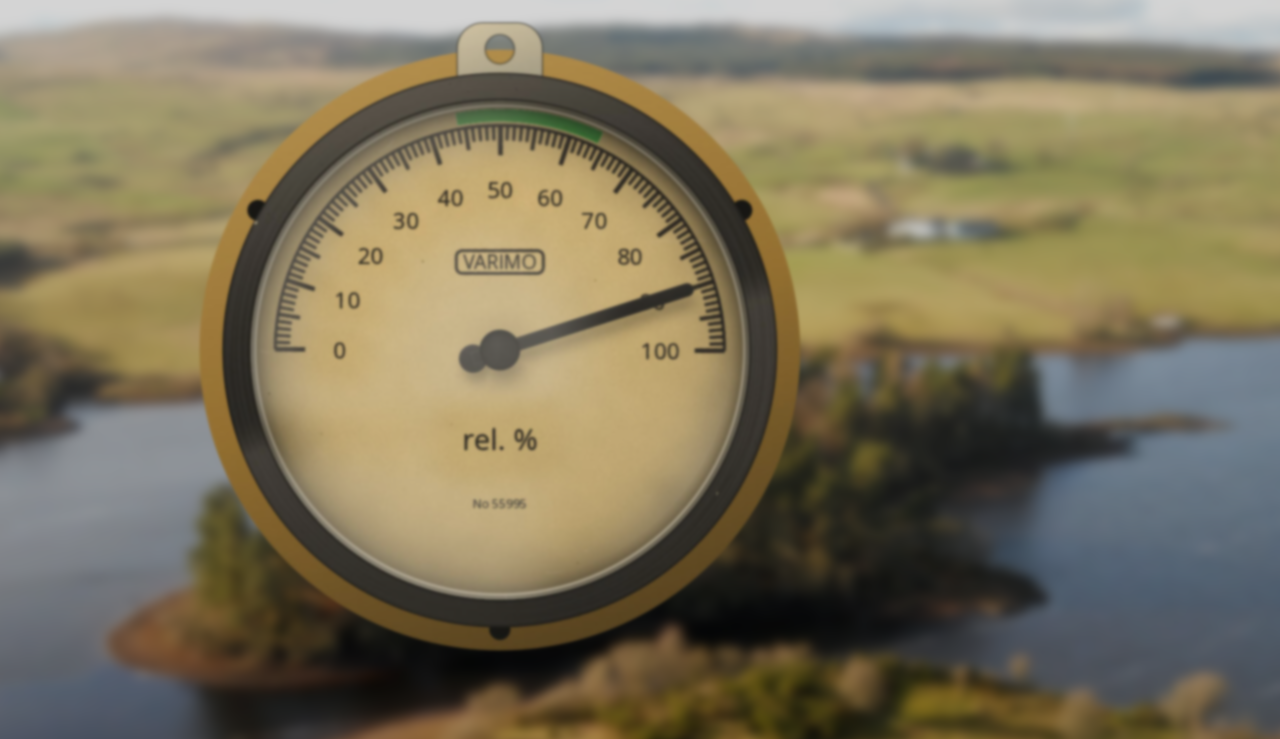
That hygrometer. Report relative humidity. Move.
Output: 90 %
